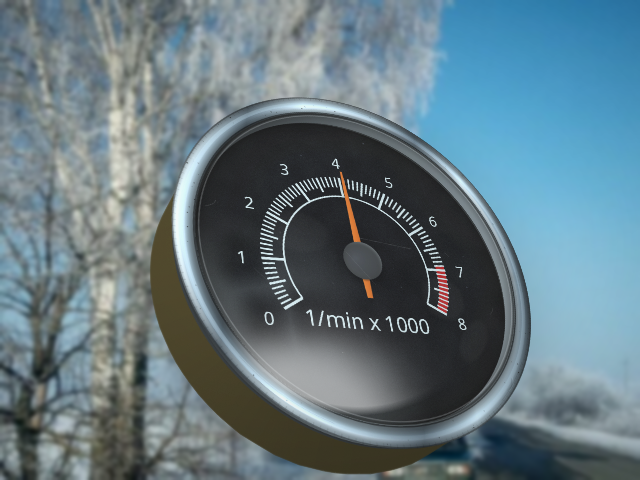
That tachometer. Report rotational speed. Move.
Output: 4000 rpm
